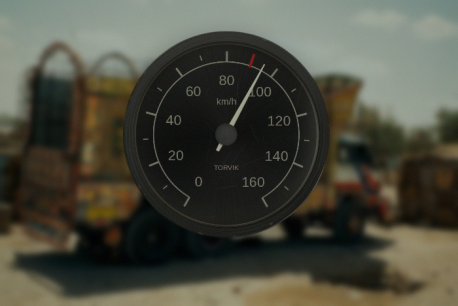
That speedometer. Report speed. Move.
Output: 95 km/h
